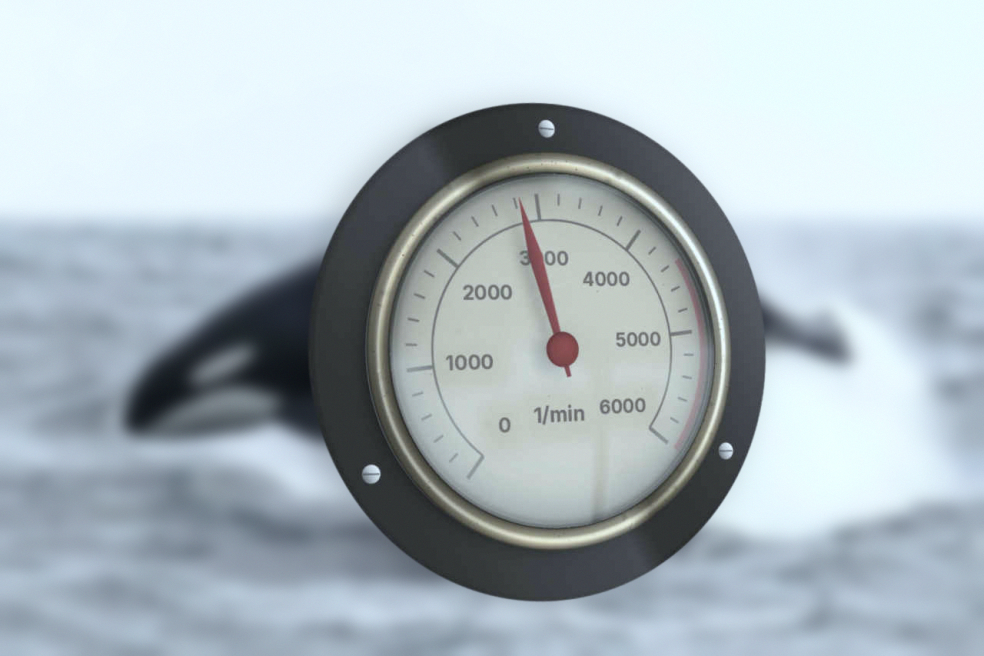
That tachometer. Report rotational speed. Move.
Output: 2800 rpm
